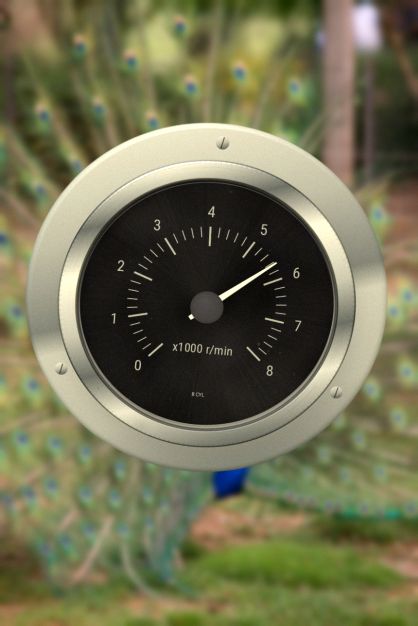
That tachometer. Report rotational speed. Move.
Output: 5600 rpm
